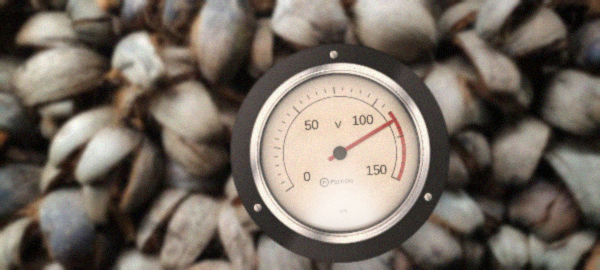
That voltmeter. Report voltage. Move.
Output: 115 V
